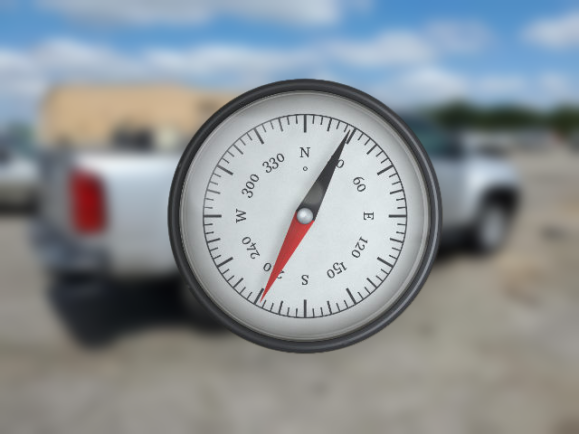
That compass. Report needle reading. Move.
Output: 207.5 °
